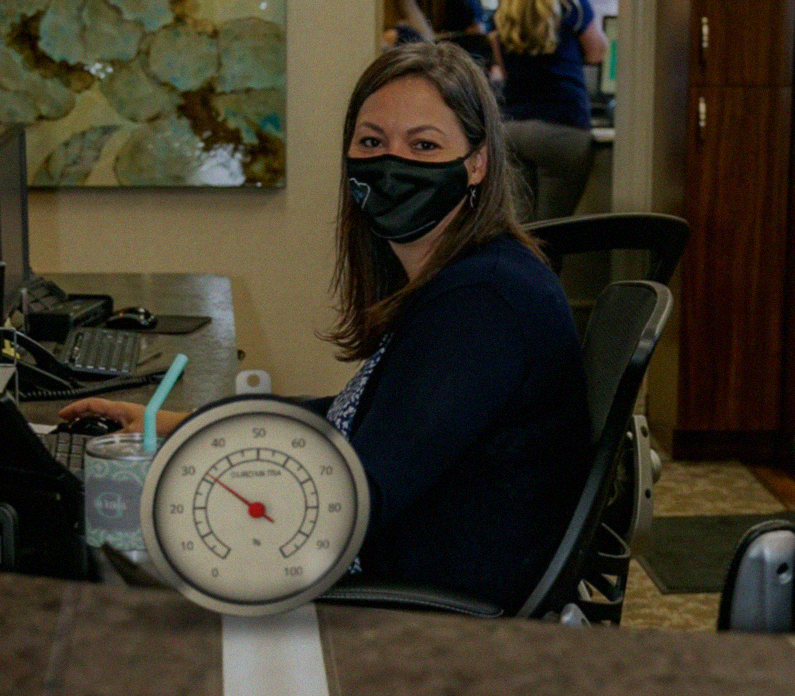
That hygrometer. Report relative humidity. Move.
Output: 32.5 %
